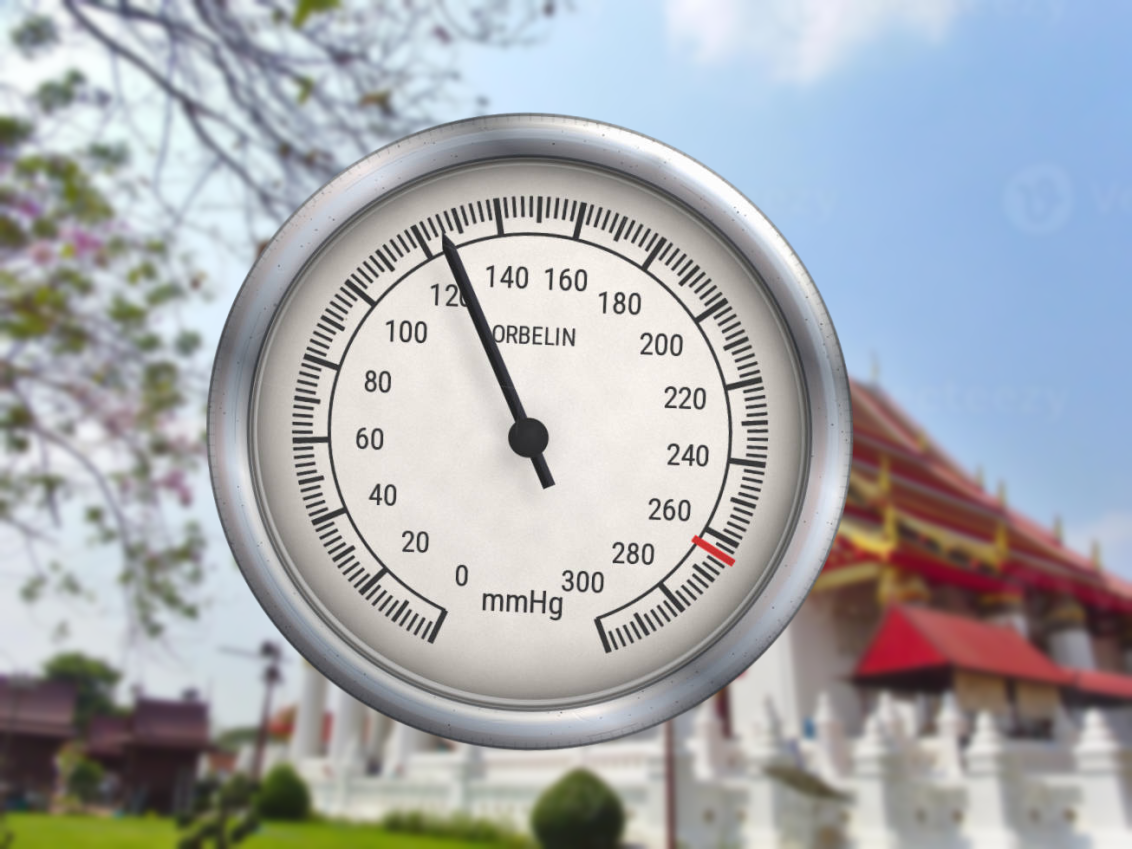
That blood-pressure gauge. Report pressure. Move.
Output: 126 mmHg
